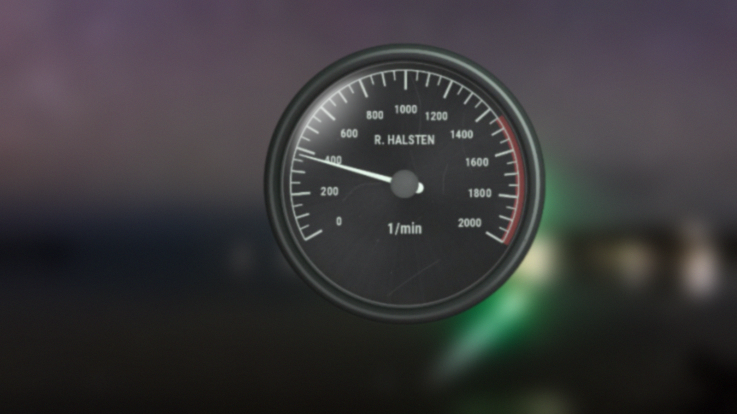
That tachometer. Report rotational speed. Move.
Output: 375 rpm
